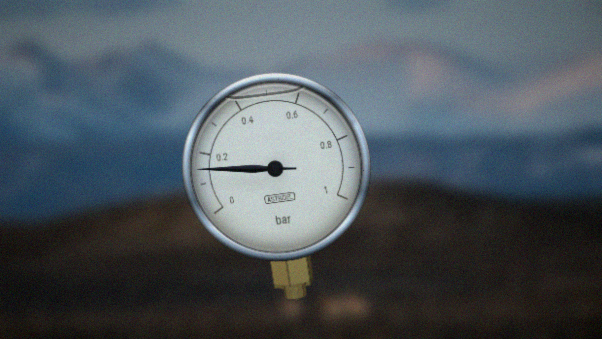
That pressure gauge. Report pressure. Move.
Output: 0.15 bar
